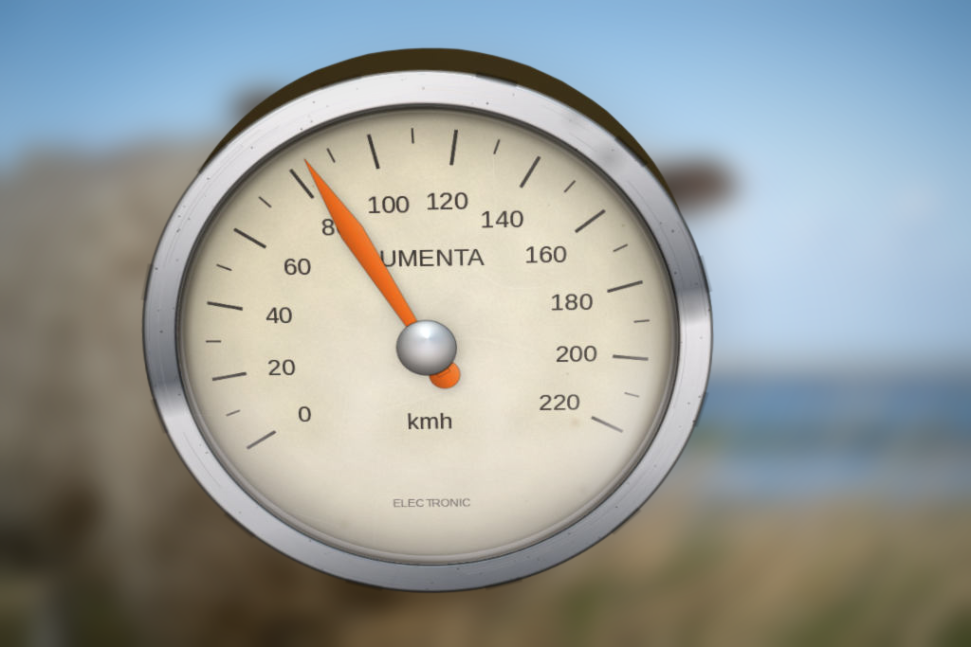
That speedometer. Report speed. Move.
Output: 85 km/h
